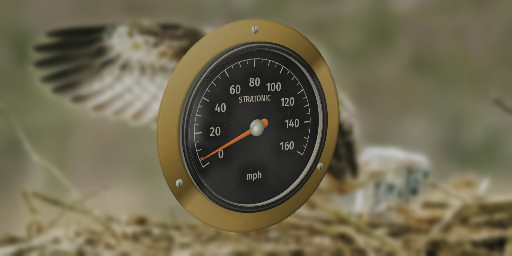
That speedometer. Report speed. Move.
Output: 5 mph
